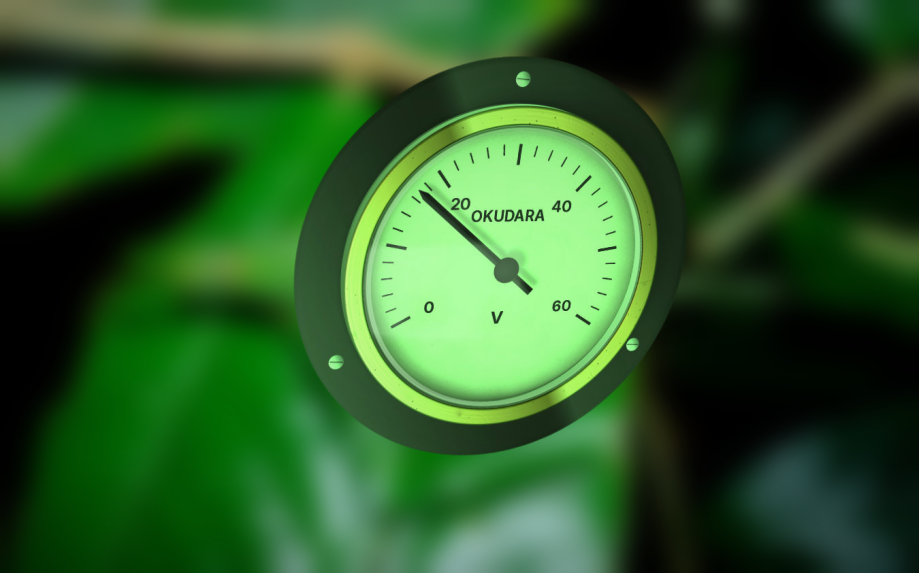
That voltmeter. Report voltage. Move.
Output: 17 V
